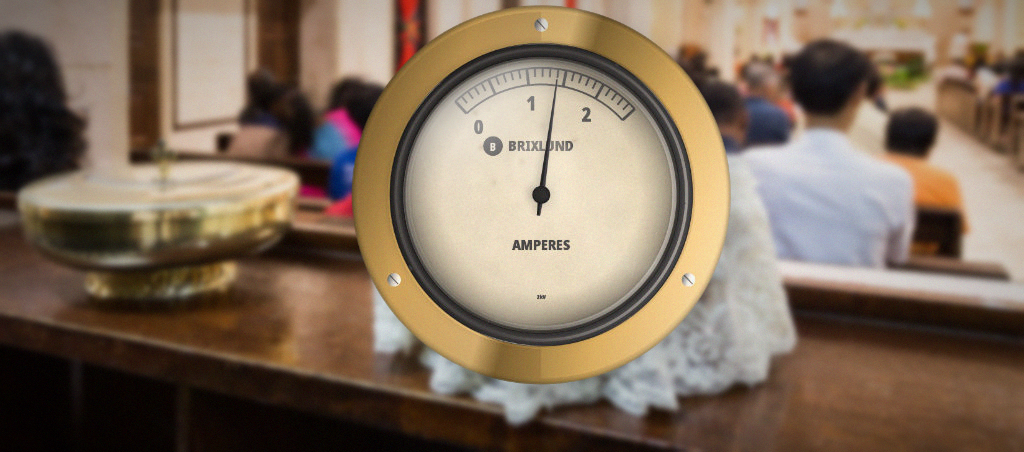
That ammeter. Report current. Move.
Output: 1.4 A
